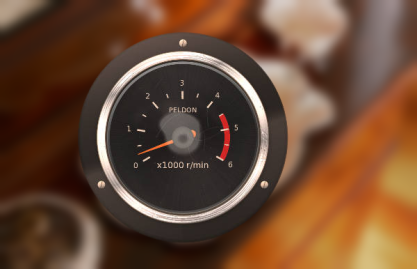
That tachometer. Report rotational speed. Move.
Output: 250 rpm
